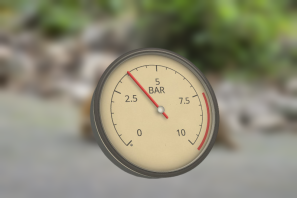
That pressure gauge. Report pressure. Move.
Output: 3.5 bar
